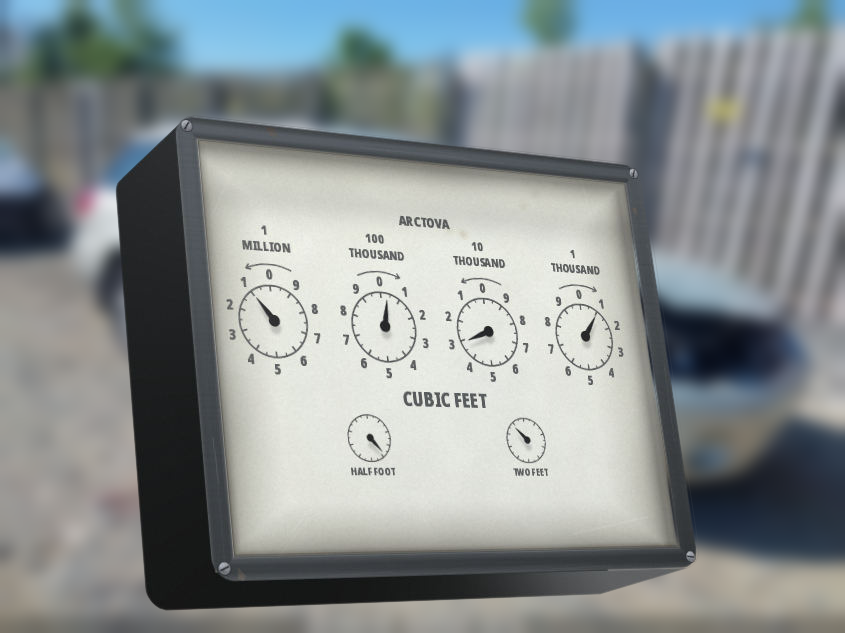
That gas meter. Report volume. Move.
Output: 103100 ft³
